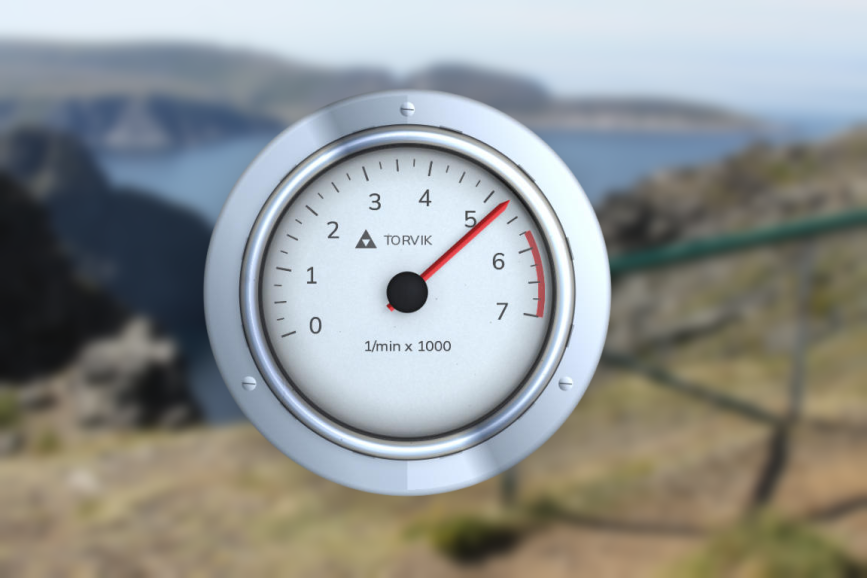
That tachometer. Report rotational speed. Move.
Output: 5250 rpm
